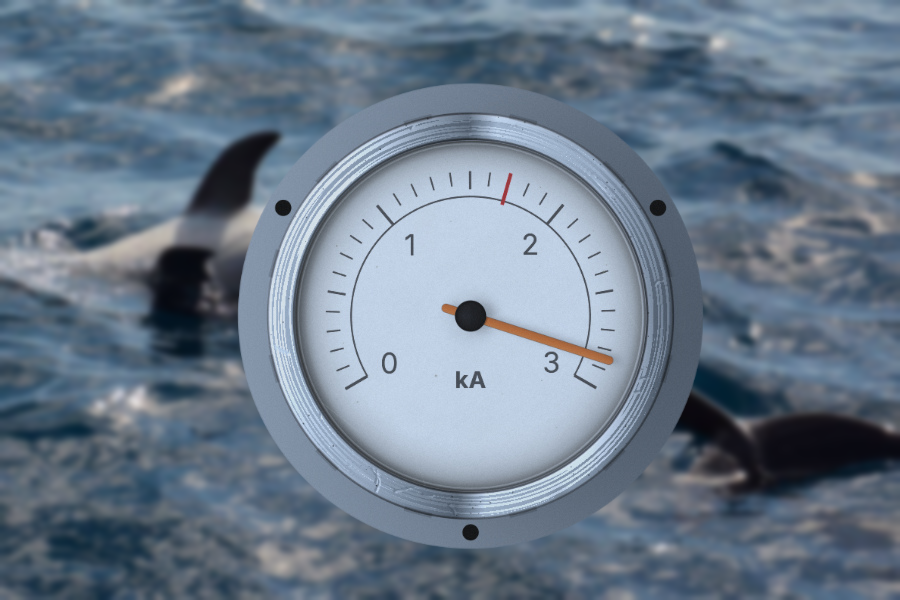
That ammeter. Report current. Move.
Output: 2.85 kA
